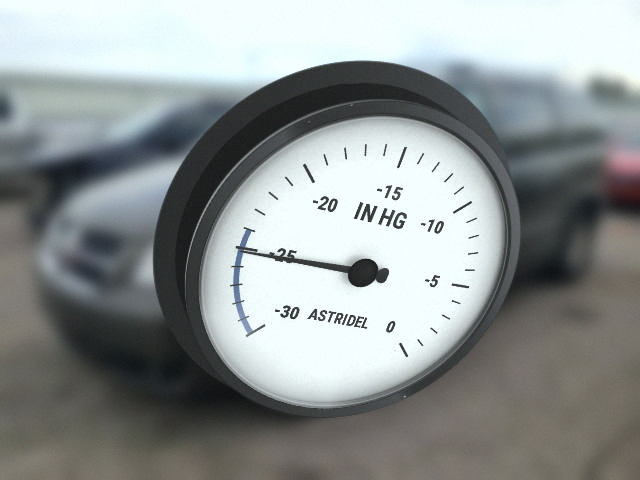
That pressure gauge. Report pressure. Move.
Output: -25 inHg
